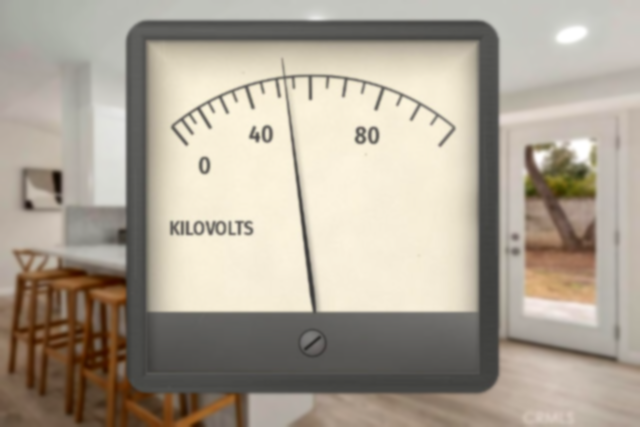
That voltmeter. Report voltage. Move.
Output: 52.5 kV
